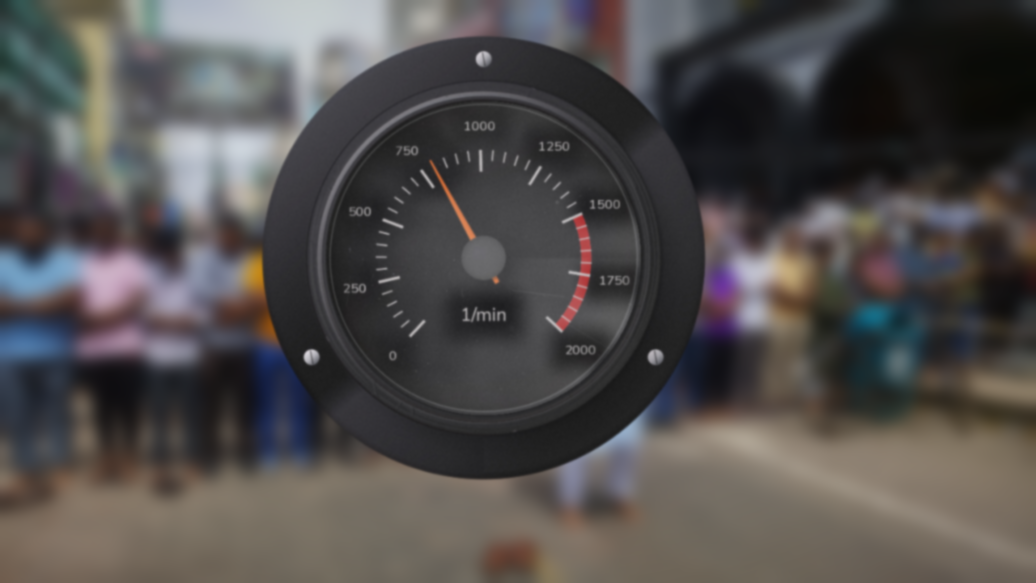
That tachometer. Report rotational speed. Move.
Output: 800 rpm
